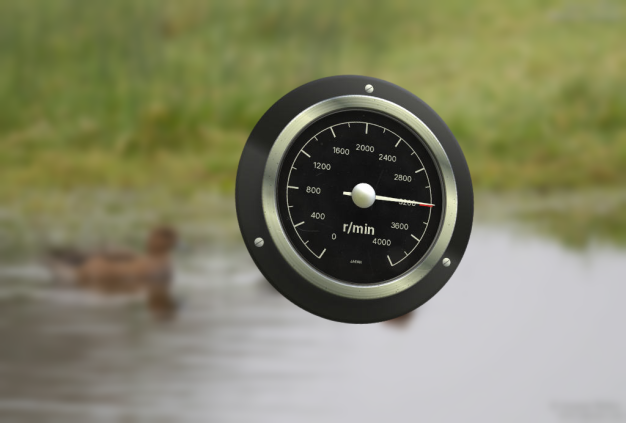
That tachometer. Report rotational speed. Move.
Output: 3200 rpm
